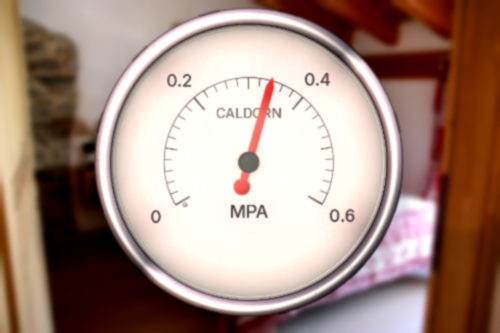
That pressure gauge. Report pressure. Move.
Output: 0.34 MPa
